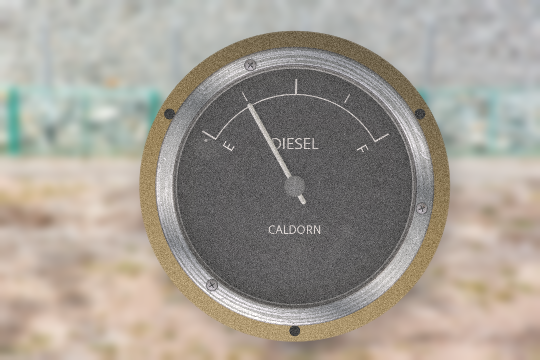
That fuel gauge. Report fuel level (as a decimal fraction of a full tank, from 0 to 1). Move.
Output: 0.25
